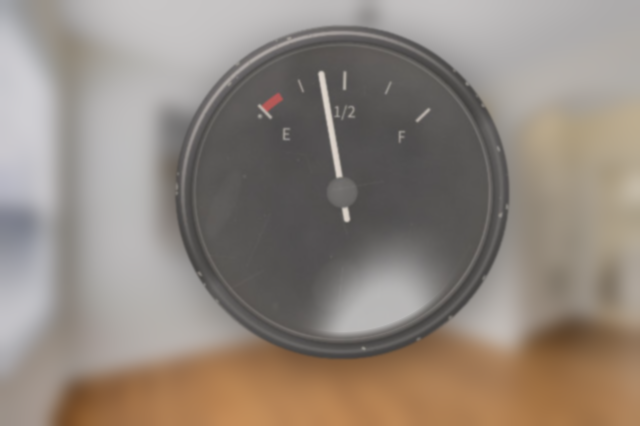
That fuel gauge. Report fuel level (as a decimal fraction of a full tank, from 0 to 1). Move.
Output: 0.375
